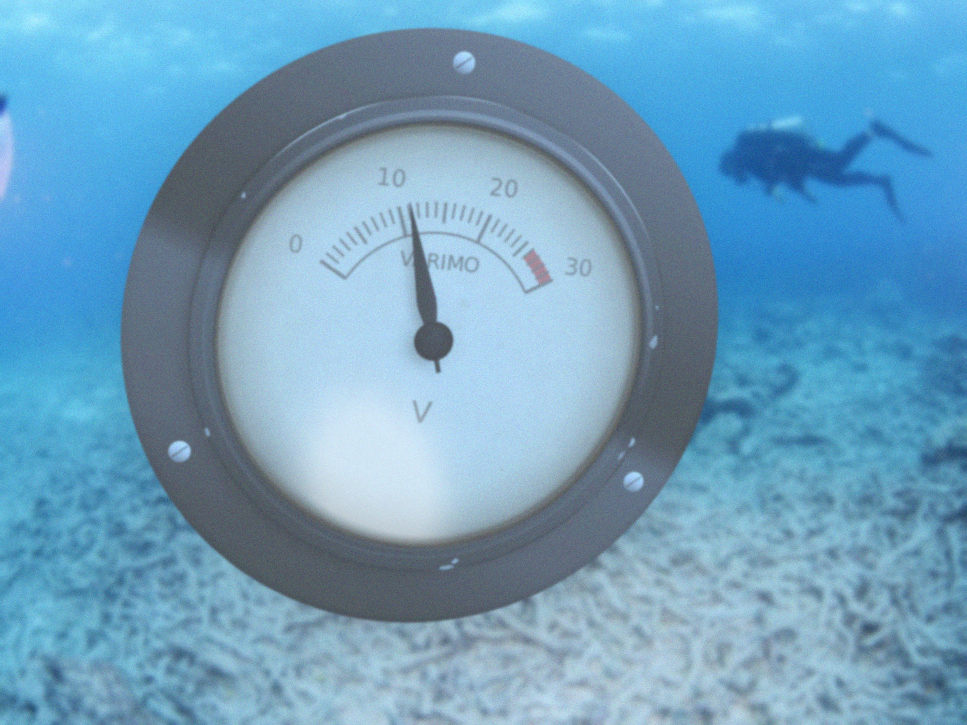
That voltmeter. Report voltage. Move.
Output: 11 V
